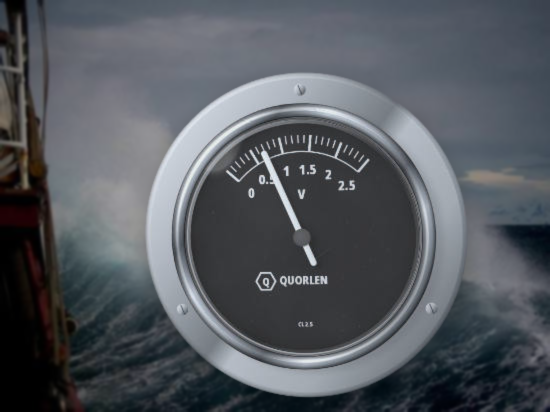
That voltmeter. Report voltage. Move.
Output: 0.7 V
